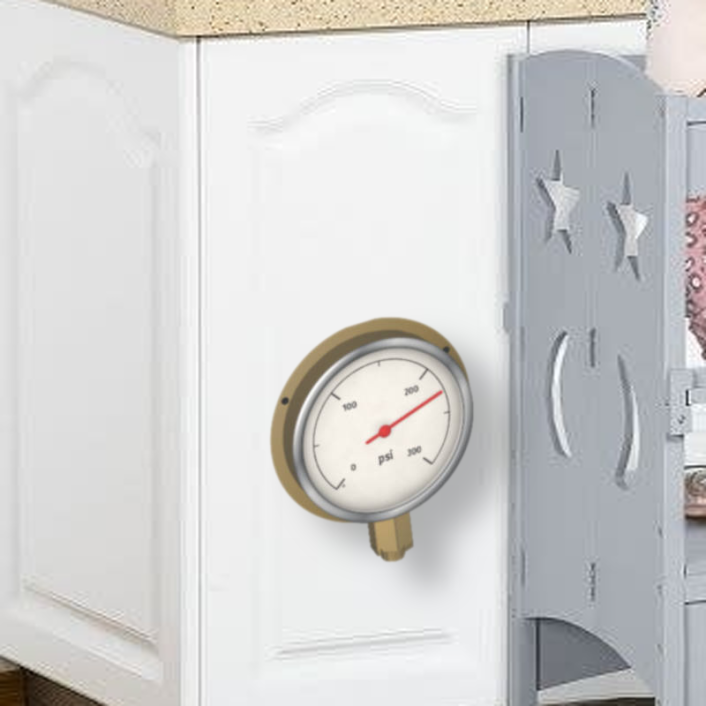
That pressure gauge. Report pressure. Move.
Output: 225 psi
